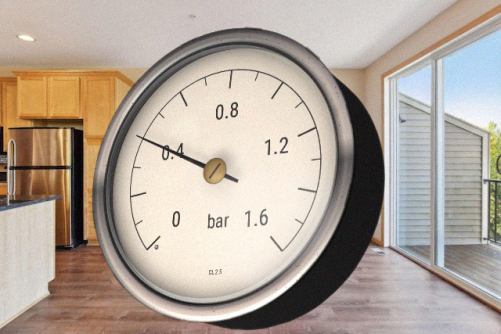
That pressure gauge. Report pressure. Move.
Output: 0.4 bar
